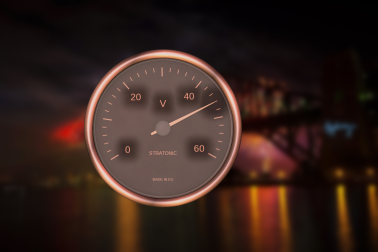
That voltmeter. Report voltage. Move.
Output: 46 V
